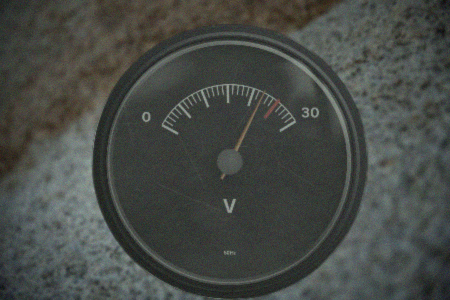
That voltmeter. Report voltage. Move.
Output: 22 V
